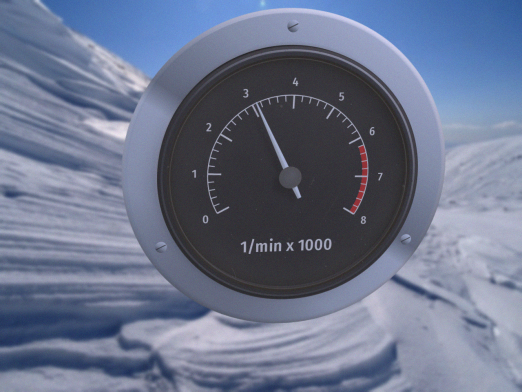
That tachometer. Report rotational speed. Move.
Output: 3100 rpm
